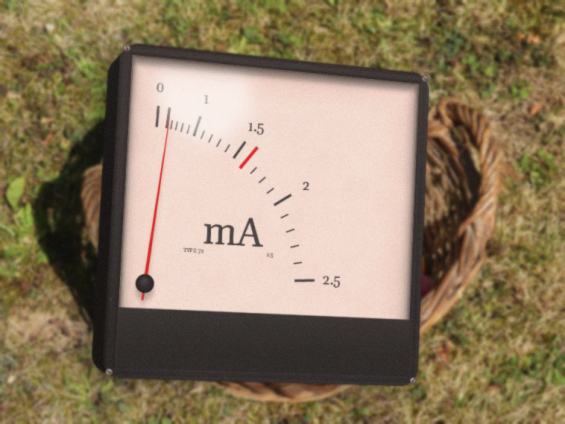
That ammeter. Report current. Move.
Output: 0.5 mA
